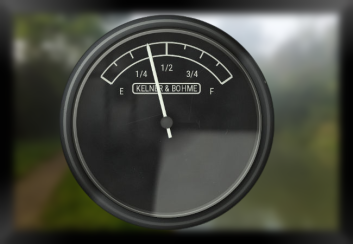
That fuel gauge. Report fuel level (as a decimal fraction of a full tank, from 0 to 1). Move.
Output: 0.375
